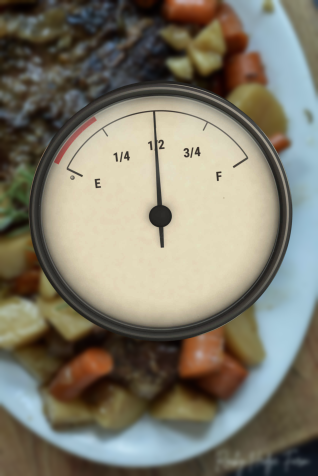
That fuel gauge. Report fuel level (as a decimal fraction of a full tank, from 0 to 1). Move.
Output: 0.5
